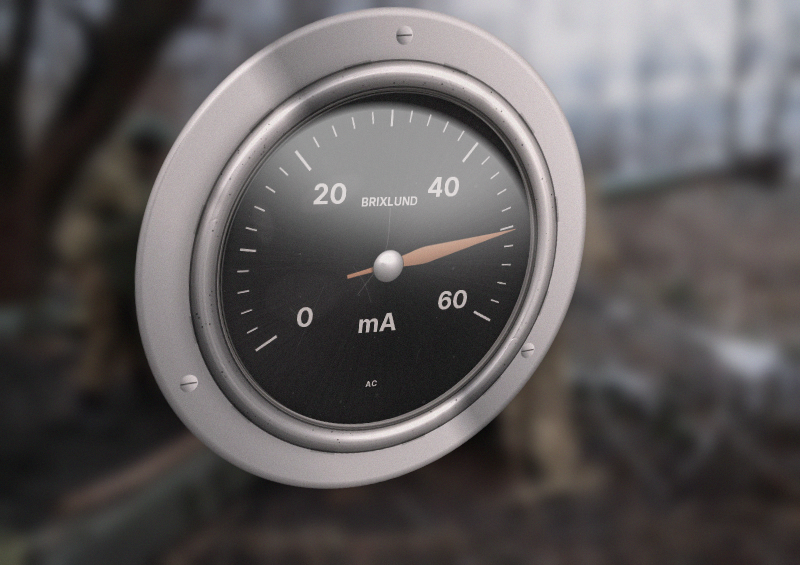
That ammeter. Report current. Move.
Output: 50 mA
